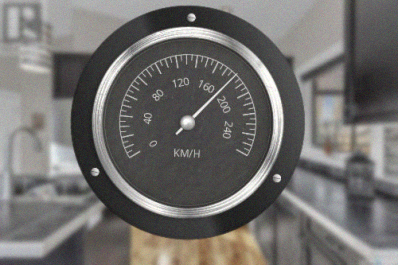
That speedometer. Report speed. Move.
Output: 180 km/h
